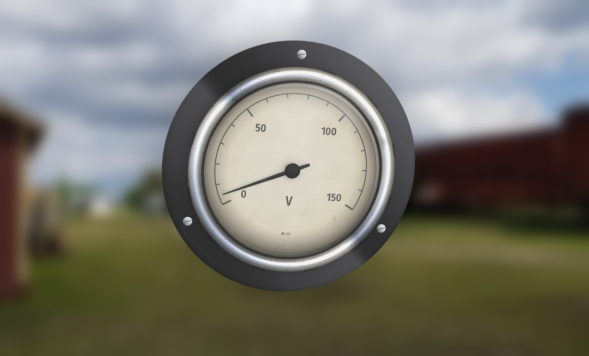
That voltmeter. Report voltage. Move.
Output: 5 V
